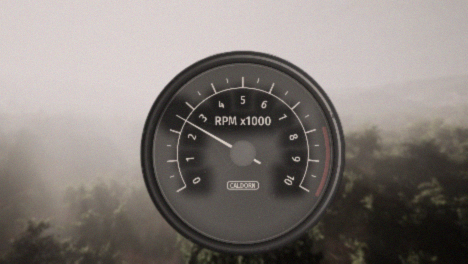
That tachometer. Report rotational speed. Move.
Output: 2500 rpm
